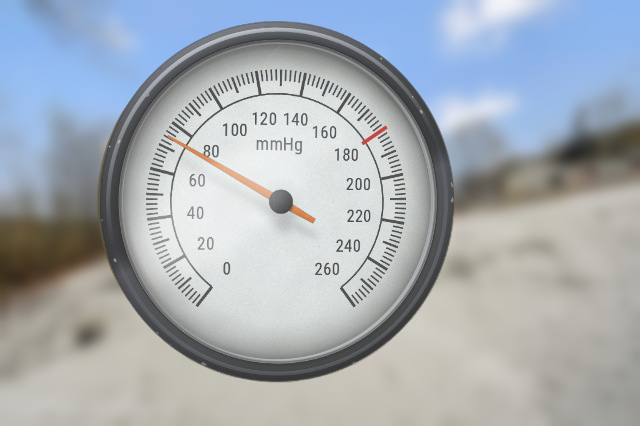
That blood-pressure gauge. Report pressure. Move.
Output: 74 mmHg
